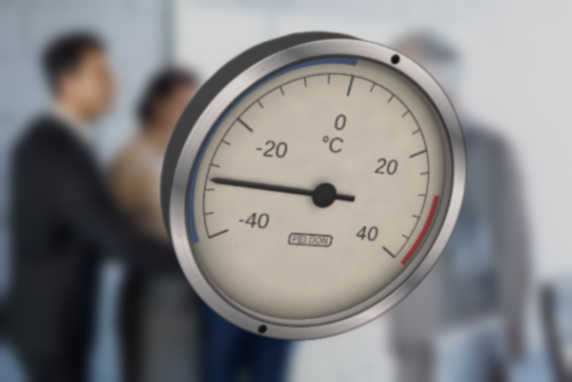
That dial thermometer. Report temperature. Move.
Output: -30 °C
